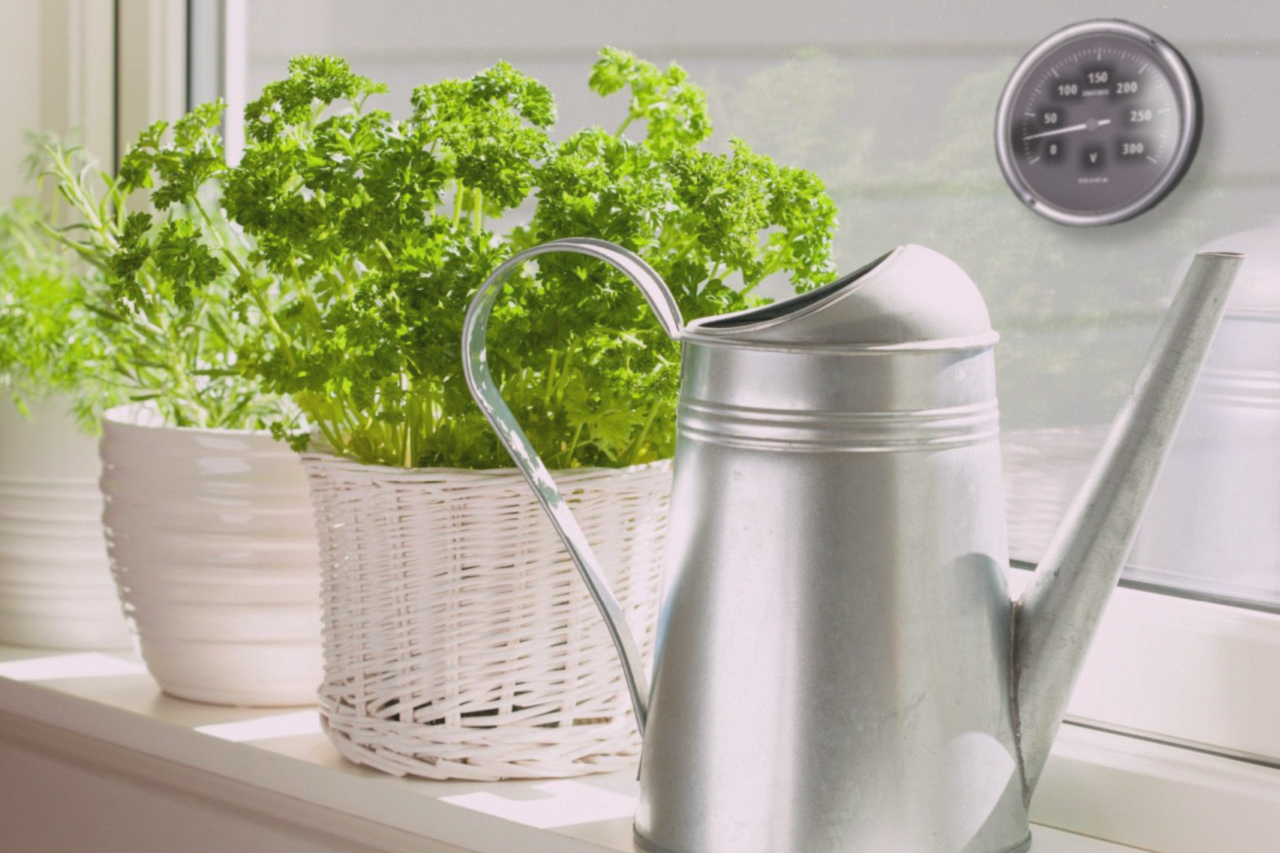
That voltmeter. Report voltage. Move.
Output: 25 V
